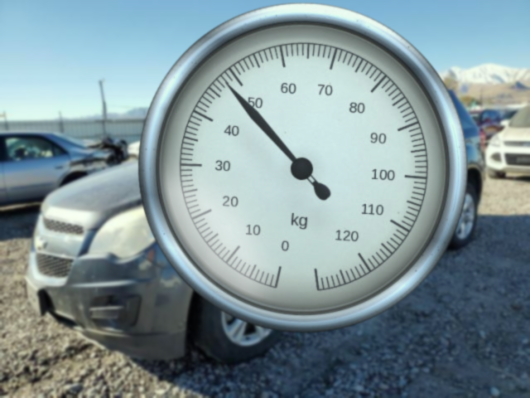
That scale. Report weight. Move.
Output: 48 kg
